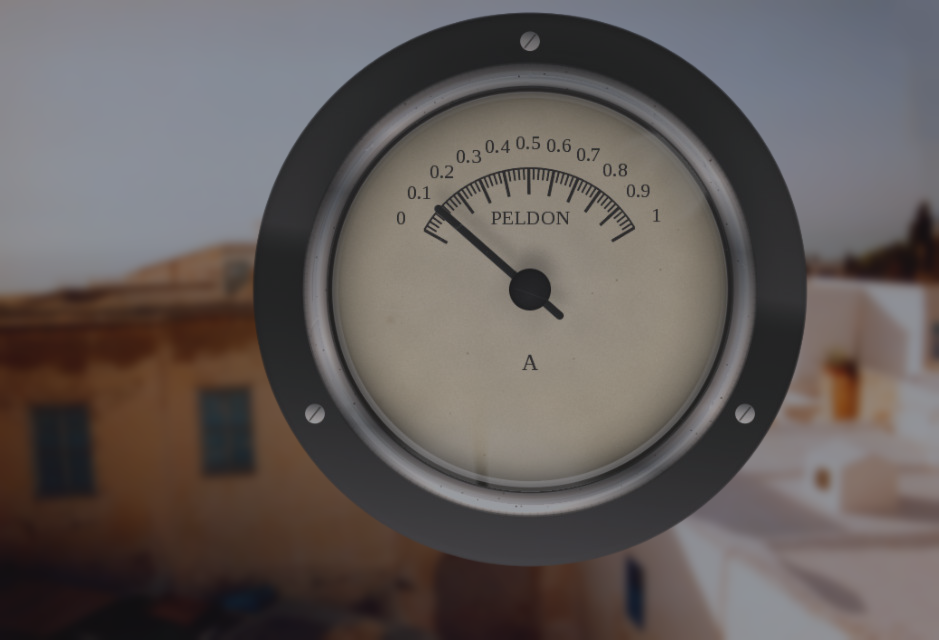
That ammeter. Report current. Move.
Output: 0.1 A
